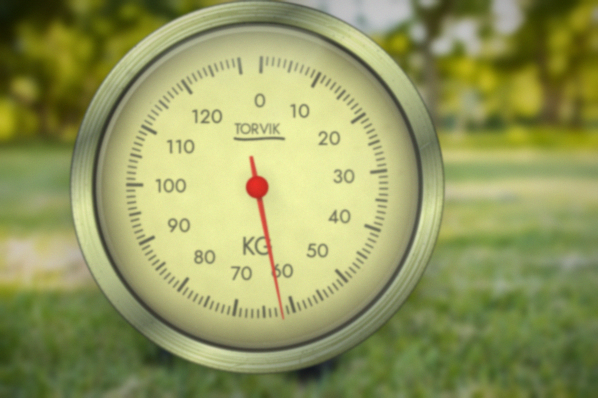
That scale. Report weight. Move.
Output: 62 kg
